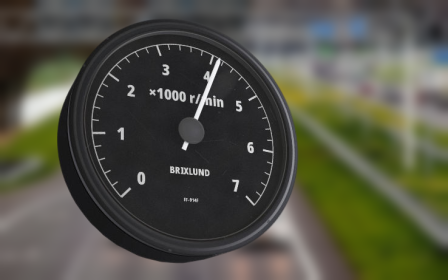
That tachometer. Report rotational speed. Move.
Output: 4100 rpm
